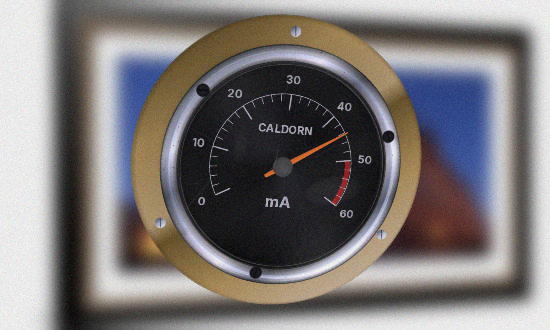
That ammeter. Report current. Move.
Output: 44 mA
